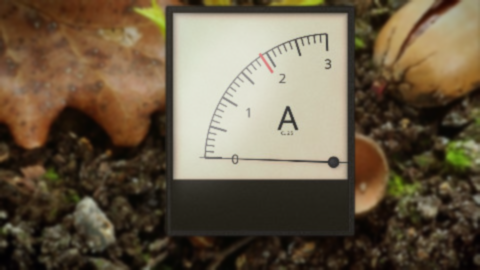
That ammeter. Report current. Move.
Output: 0 A
